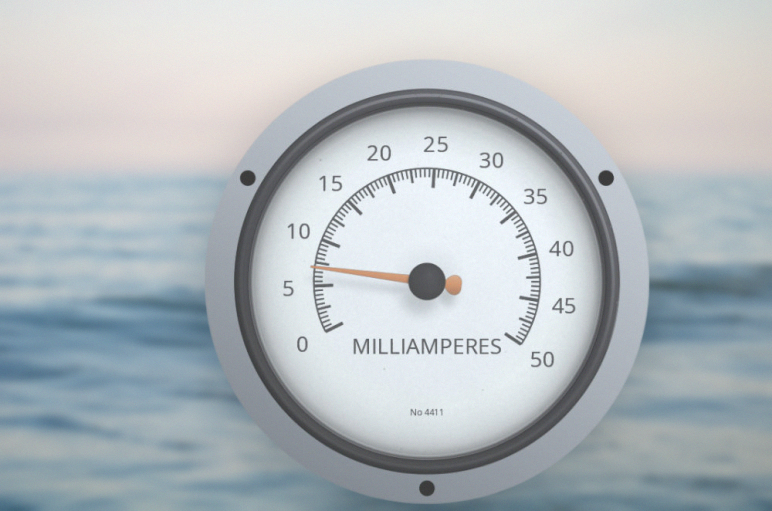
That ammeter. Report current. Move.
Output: 7 mA
